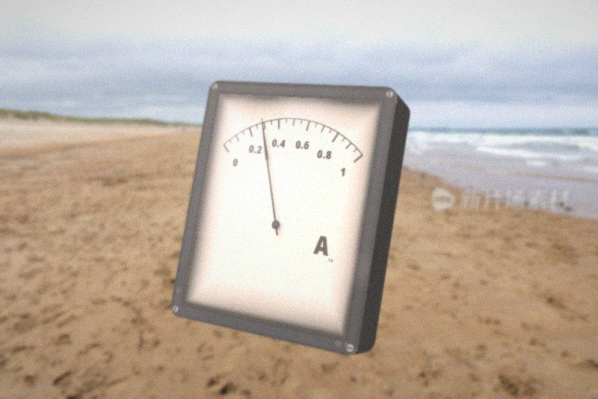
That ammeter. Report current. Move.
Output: 0.3 A
